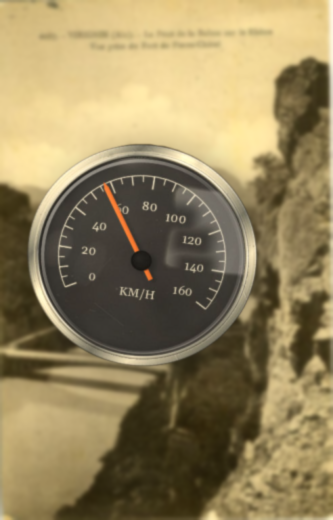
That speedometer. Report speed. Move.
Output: 57.5 km/h
